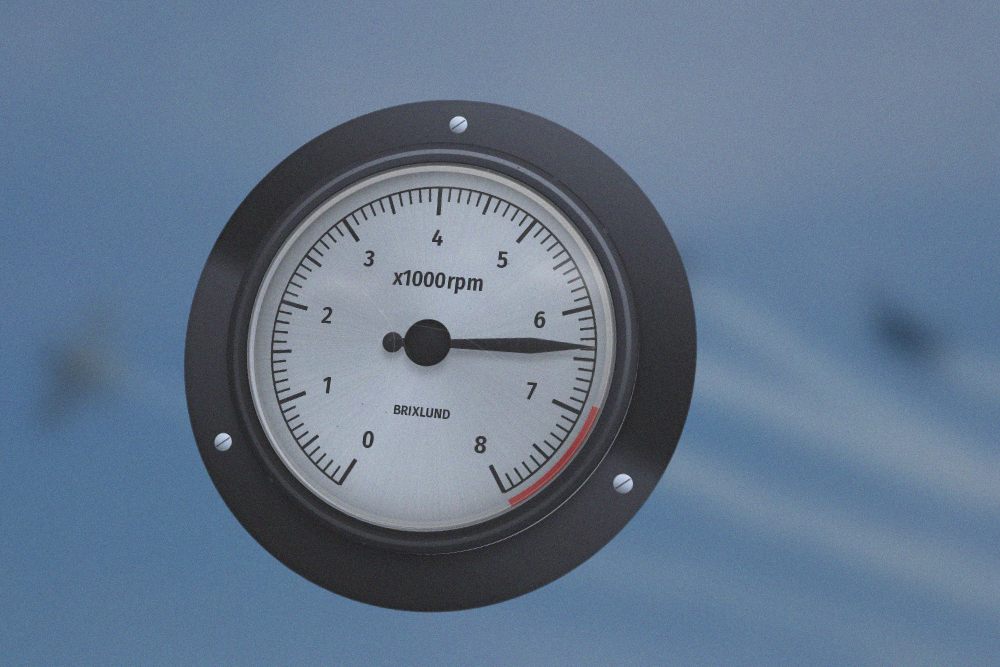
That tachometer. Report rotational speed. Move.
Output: 6400 rpm
